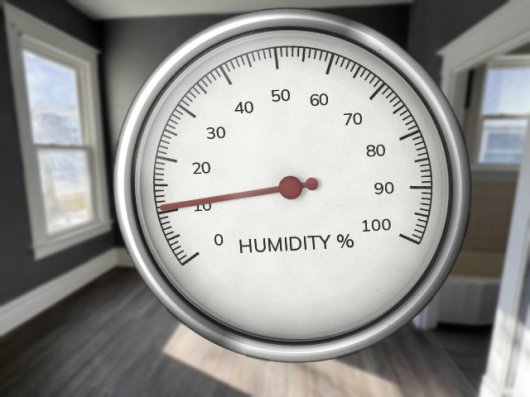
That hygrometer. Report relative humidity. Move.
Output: 11 %
